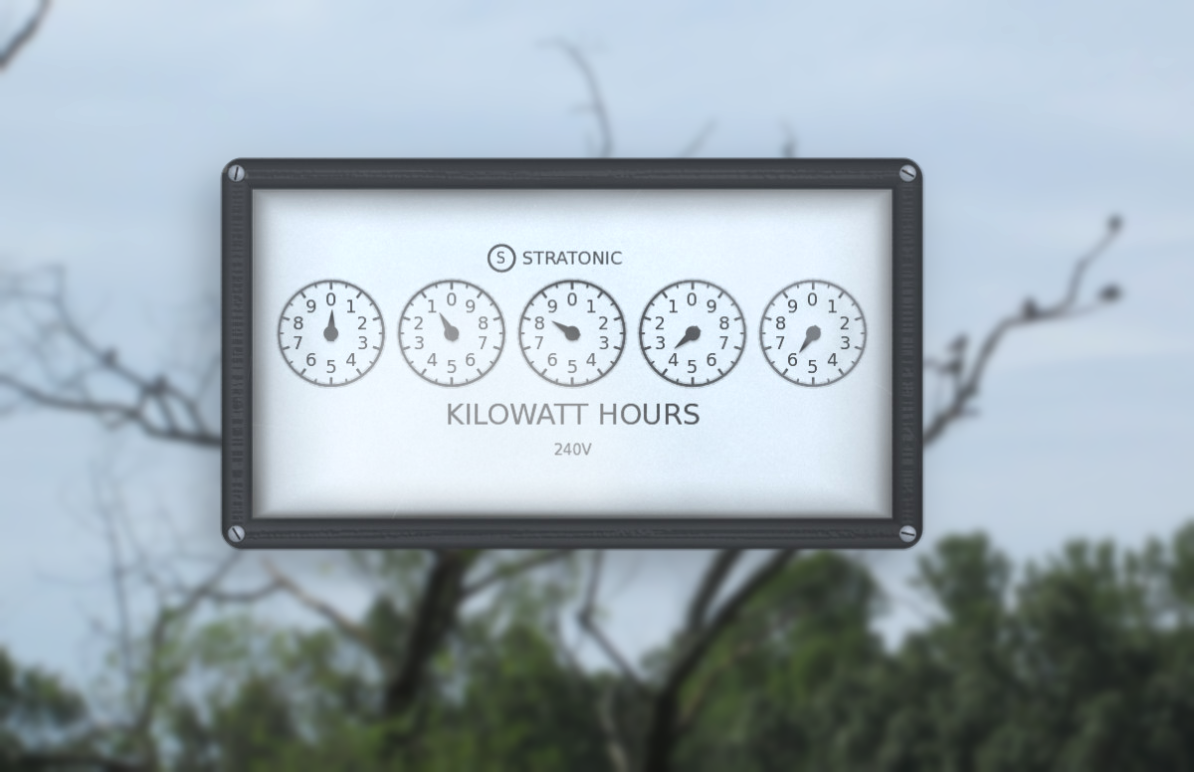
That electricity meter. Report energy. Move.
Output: 836 kWh
